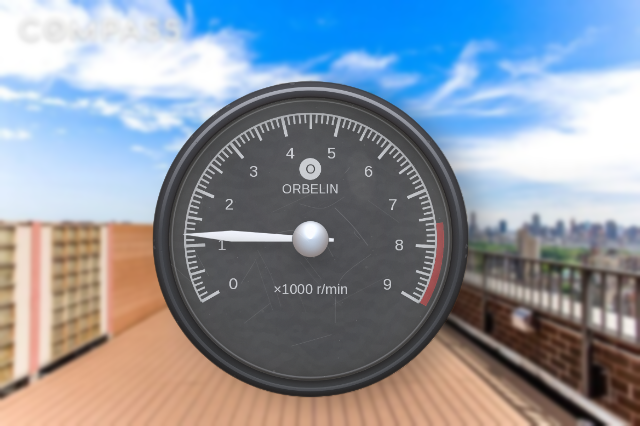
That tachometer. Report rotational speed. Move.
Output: 1200 rpm
